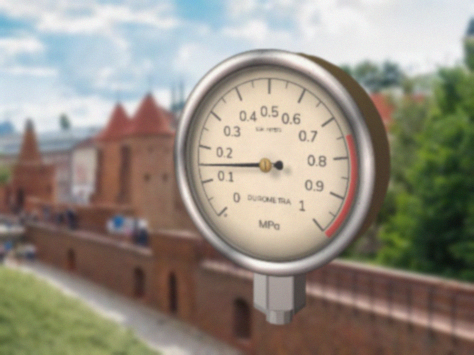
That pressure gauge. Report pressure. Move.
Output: 0.15 MPa
